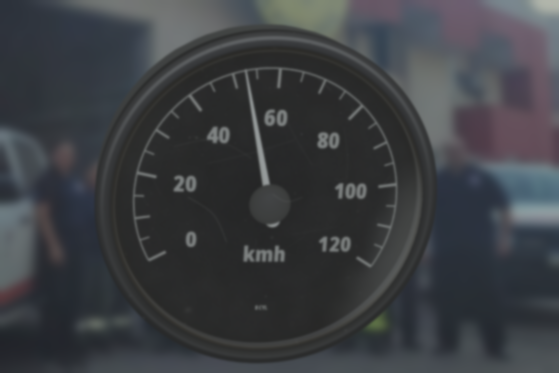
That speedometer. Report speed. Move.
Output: 52.5 km/h
